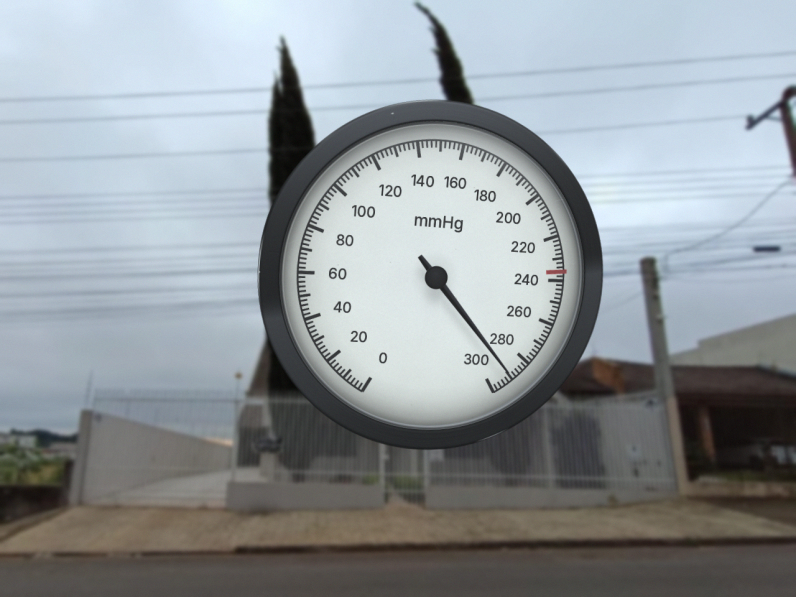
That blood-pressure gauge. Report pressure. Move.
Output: 290 mmHg
